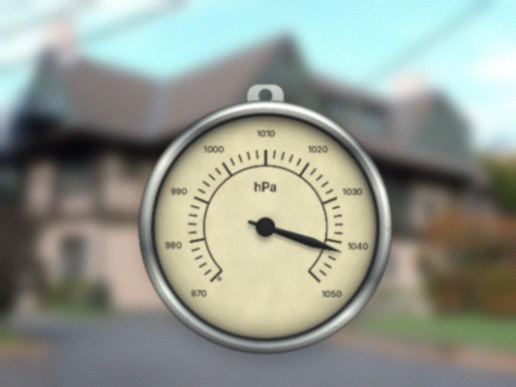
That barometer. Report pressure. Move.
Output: 1042 hPa
